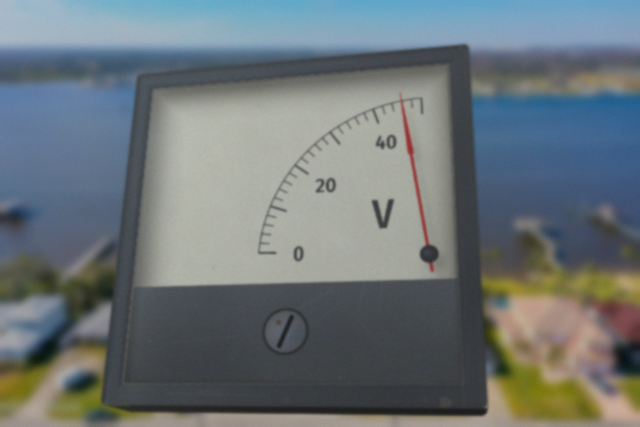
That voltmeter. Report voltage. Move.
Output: 46 V
